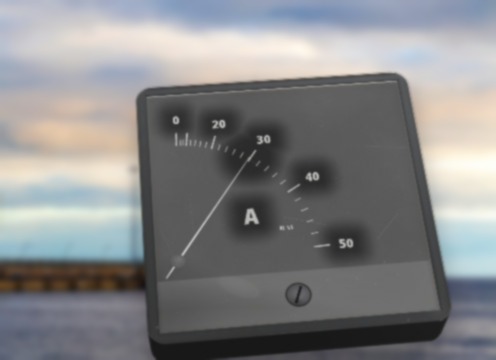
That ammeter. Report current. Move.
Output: 30 A
